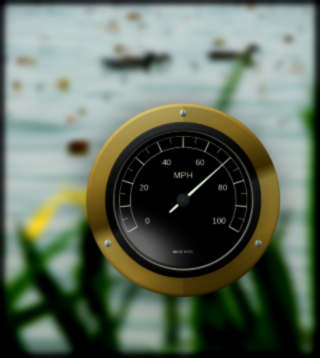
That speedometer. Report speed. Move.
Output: 70 mph
